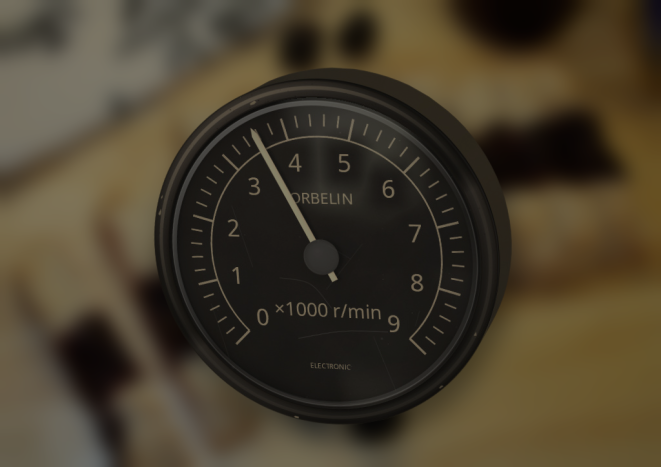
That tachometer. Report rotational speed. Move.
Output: 3600 rpm
